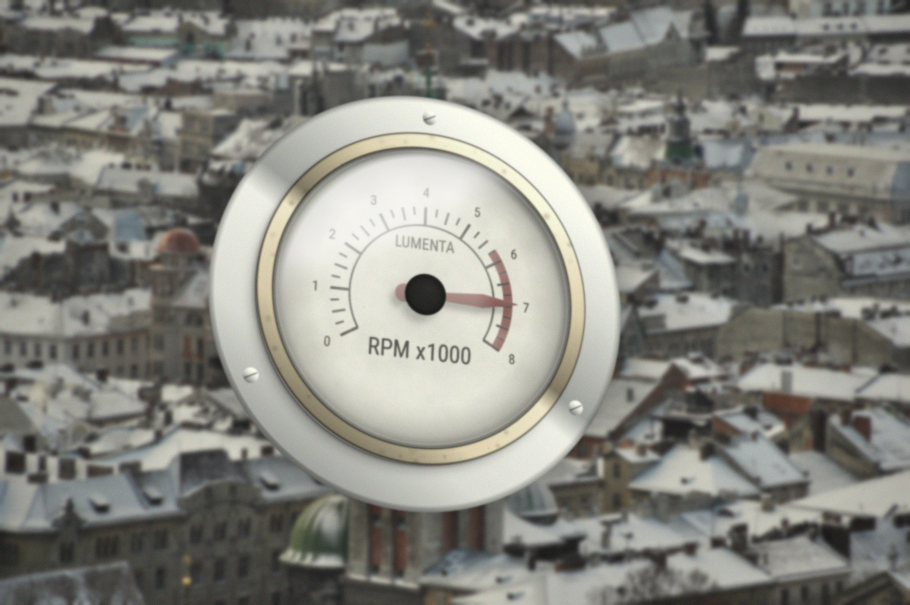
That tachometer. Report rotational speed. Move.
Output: 7000 rpm
